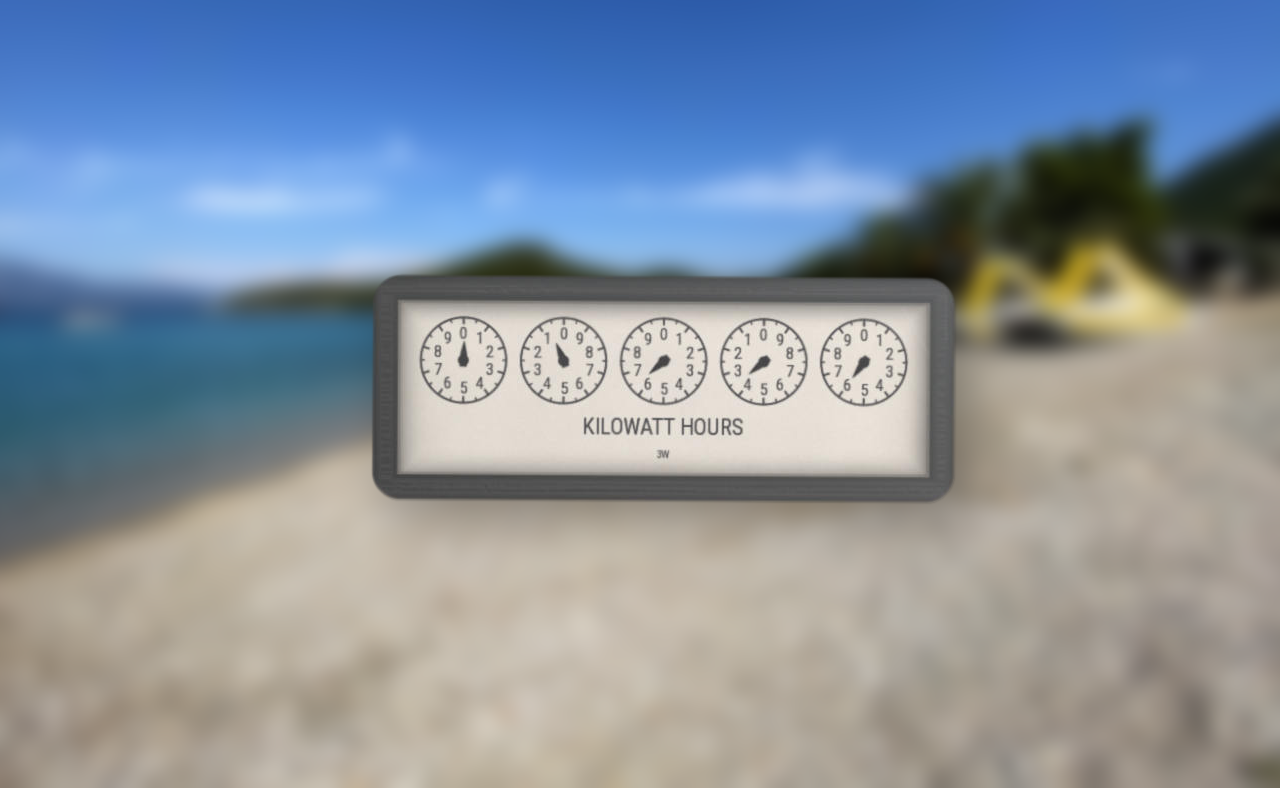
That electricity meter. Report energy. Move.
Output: 636 kWh
